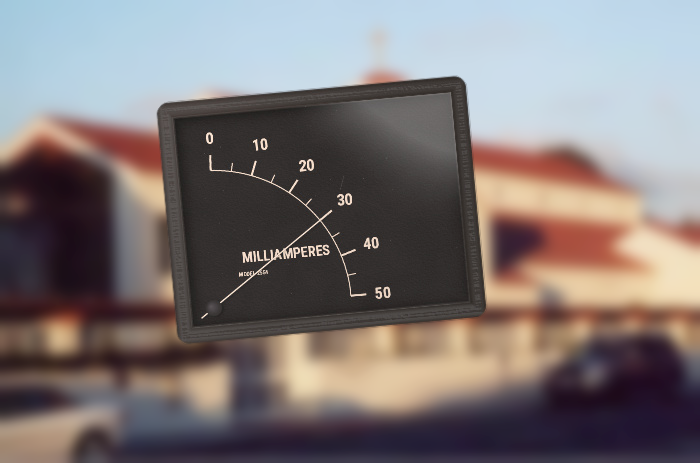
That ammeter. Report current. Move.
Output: 30 mA
